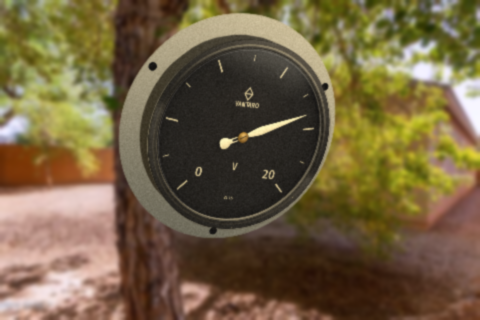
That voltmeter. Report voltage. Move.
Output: 15 V
